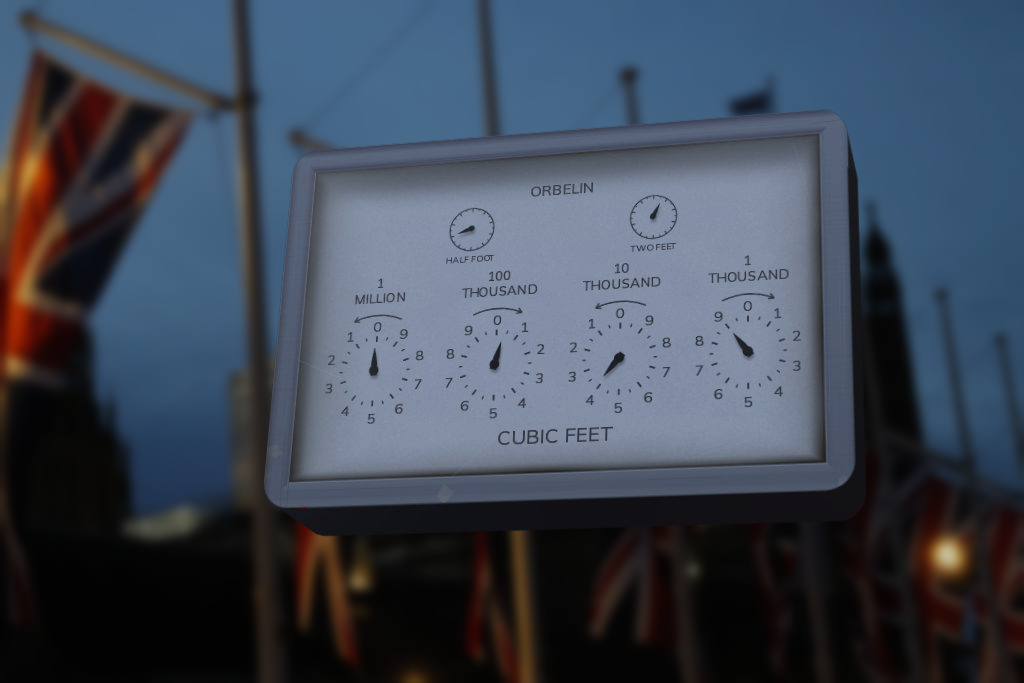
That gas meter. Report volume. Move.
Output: 3900 ft³
